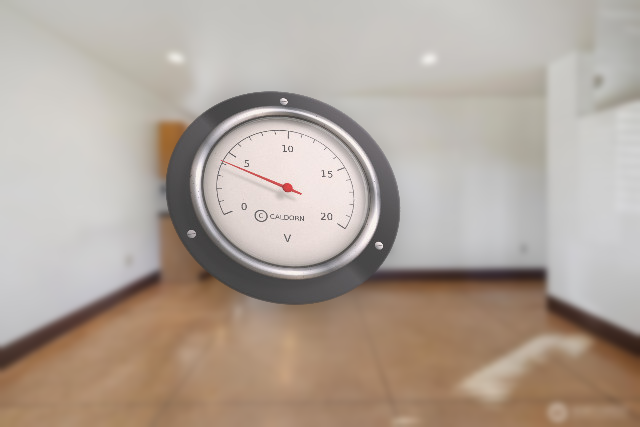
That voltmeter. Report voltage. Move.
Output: 4 V
